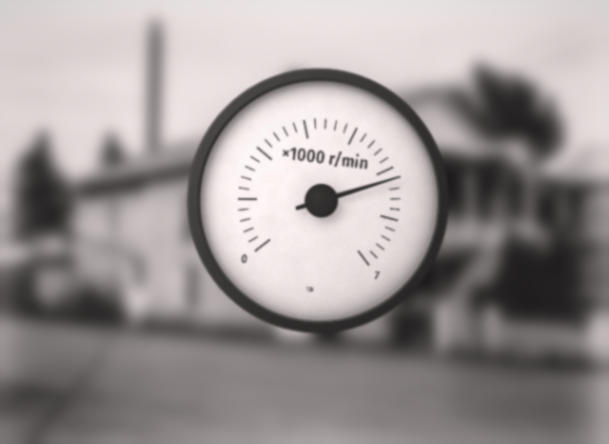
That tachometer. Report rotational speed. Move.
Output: 5200 rpm
